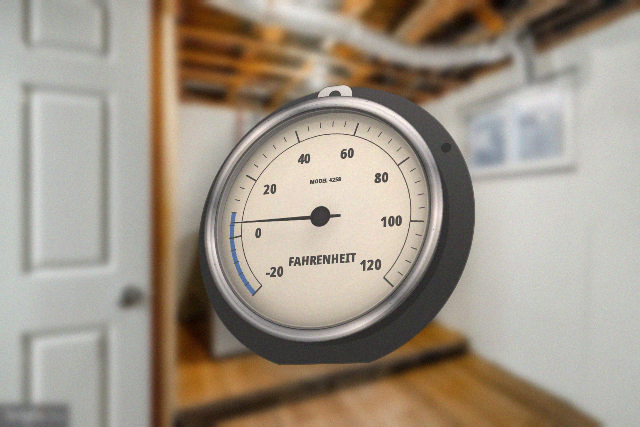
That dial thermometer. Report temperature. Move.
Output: 4 °F
